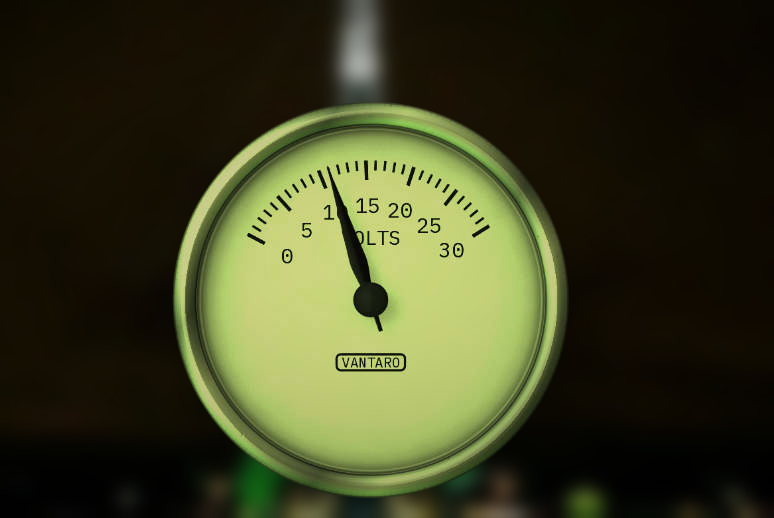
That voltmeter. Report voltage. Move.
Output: 11 V
